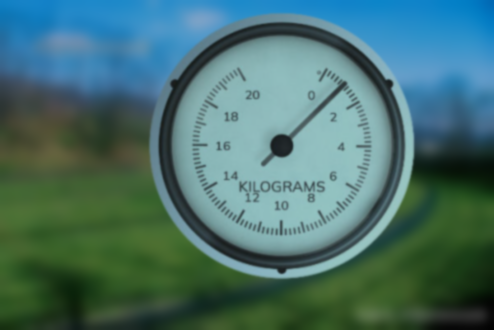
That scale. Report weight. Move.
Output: 1 kg
